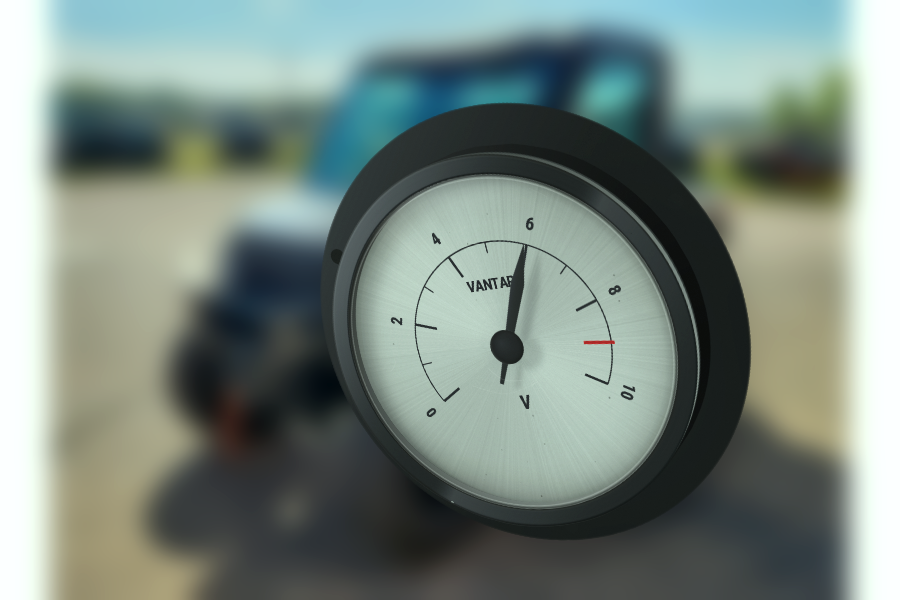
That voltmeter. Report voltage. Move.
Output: 6 V
